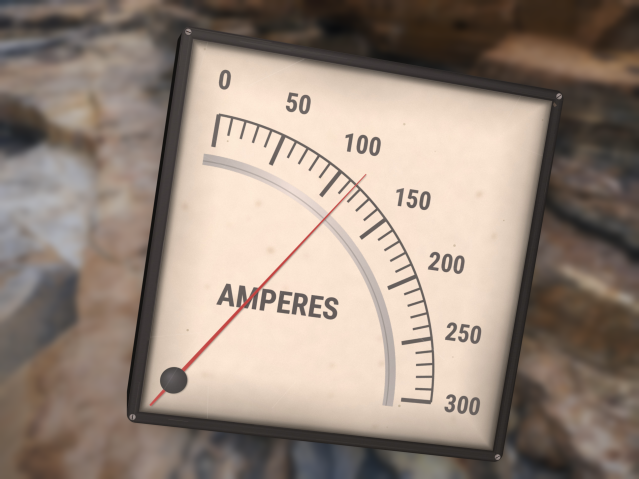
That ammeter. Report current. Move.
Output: 115 A
